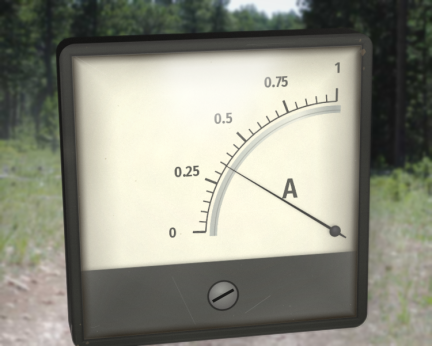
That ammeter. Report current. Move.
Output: 0.35 A
